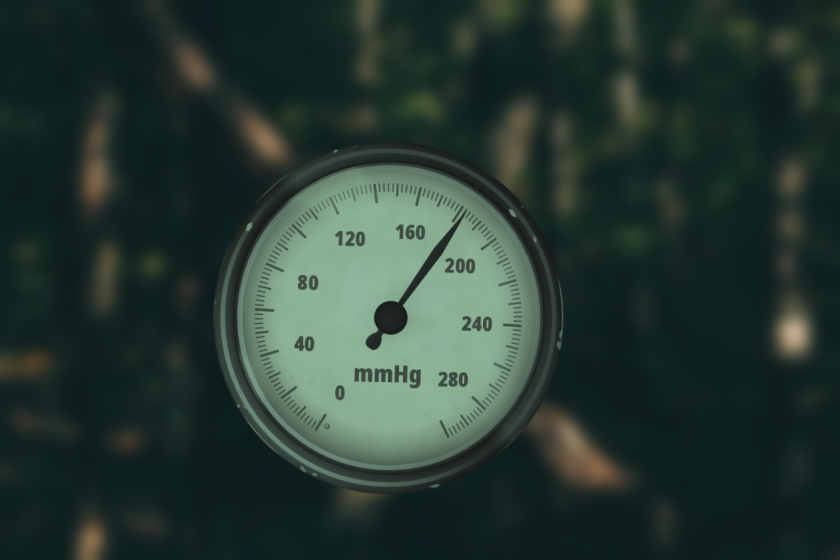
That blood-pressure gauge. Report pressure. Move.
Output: 182 mmHg
